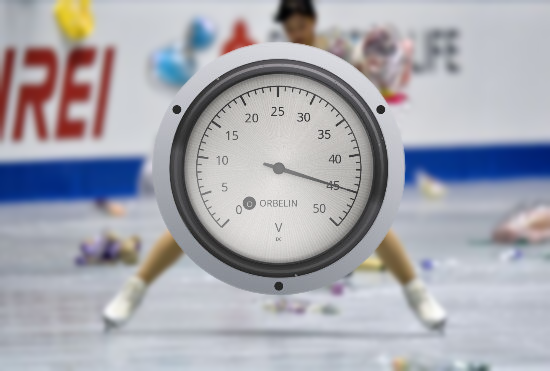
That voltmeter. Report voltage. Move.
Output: 45 V
